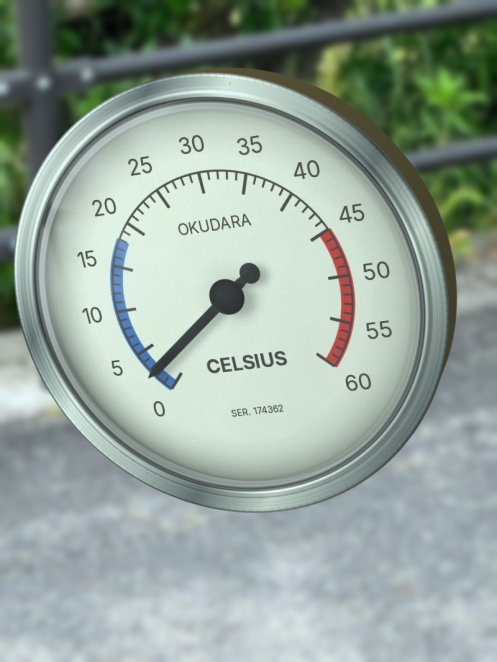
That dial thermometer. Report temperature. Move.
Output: 2.5 °C
